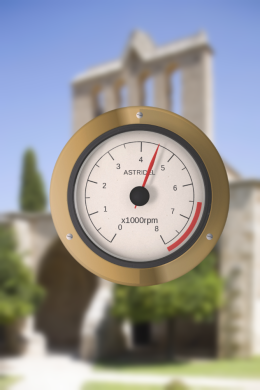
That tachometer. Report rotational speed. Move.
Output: 4500 rpm
